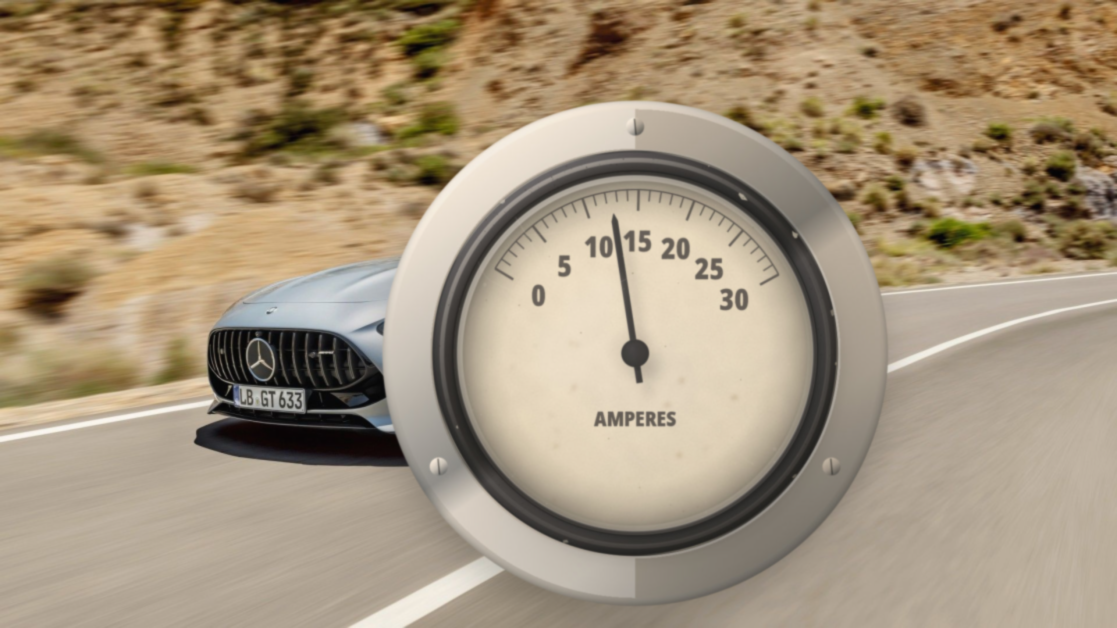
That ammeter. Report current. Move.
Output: 12.5 A
